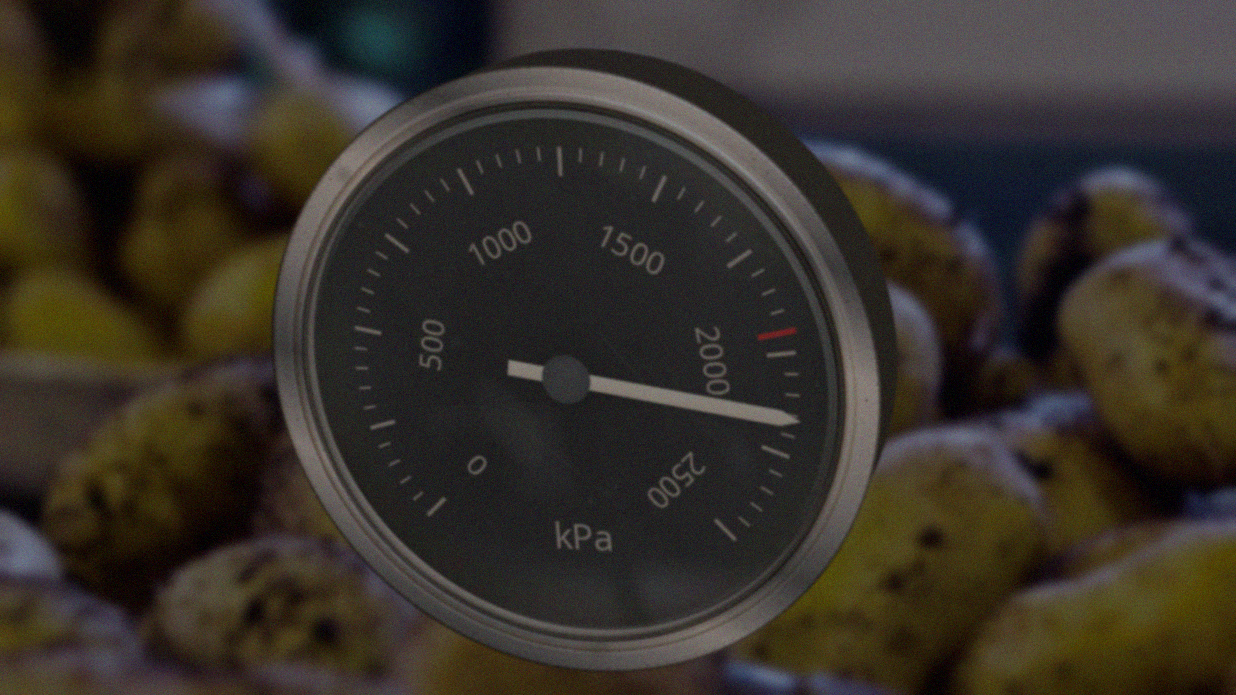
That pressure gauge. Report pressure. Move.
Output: 2150 kPa
